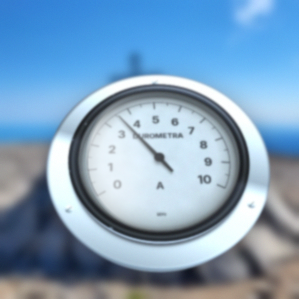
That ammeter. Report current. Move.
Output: 3.5 A
